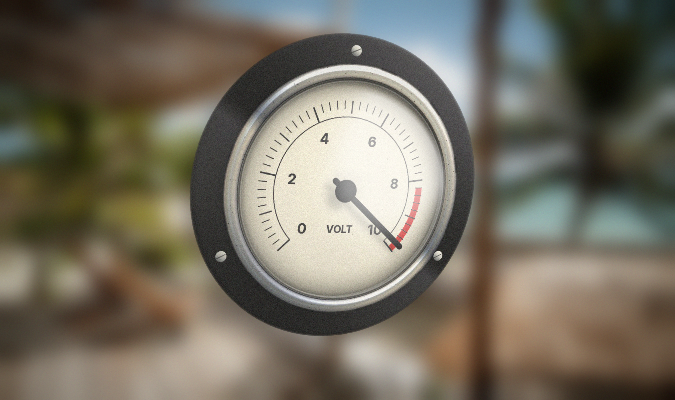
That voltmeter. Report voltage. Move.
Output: 9.8 V
